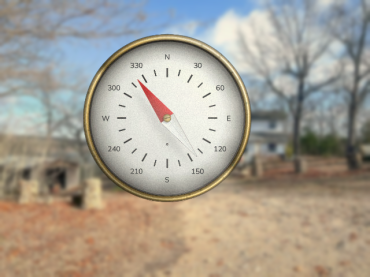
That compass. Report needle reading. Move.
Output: 322.5 °
